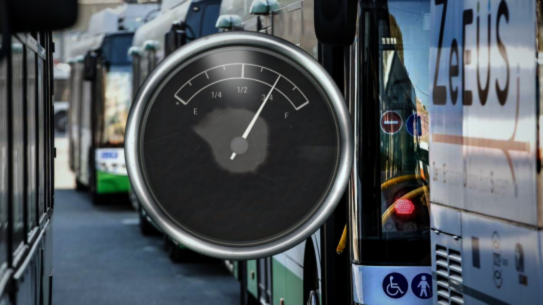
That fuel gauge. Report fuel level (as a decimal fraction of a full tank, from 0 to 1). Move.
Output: 0.75
